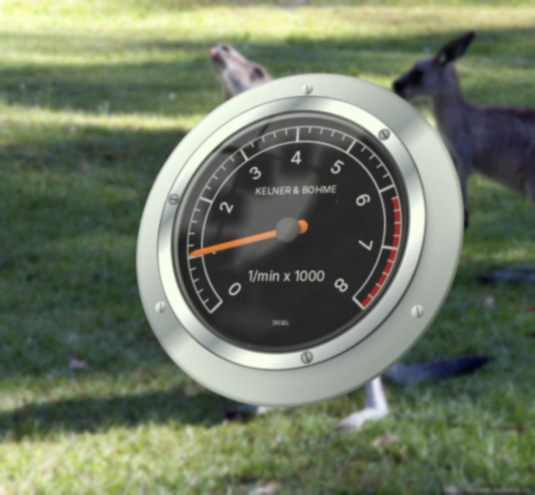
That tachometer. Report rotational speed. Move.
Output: 1000 rpm
